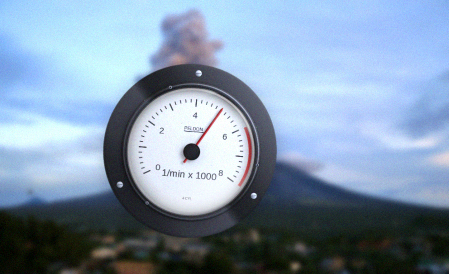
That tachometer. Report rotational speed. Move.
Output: 5000 rpm
